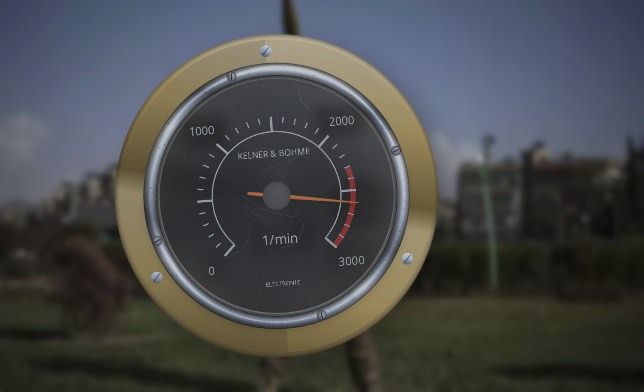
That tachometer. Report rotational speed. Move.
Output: 2600 rpm
